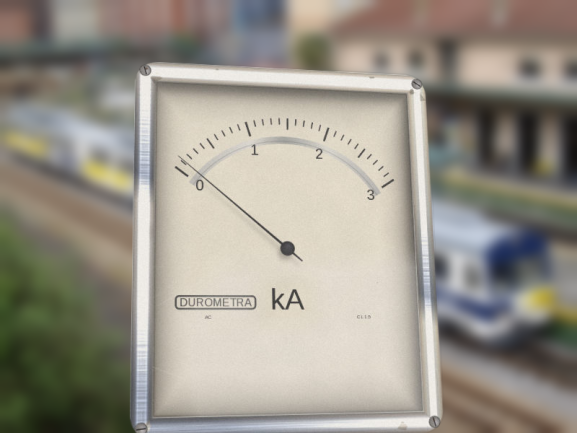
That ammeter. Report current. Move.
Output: 0.1 kA
